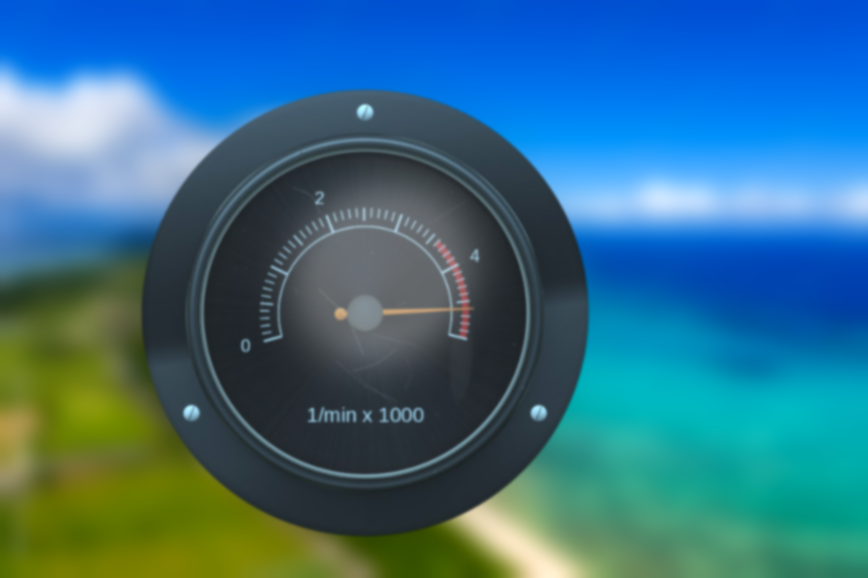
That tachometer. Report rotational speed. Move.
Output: 4600 rpm
